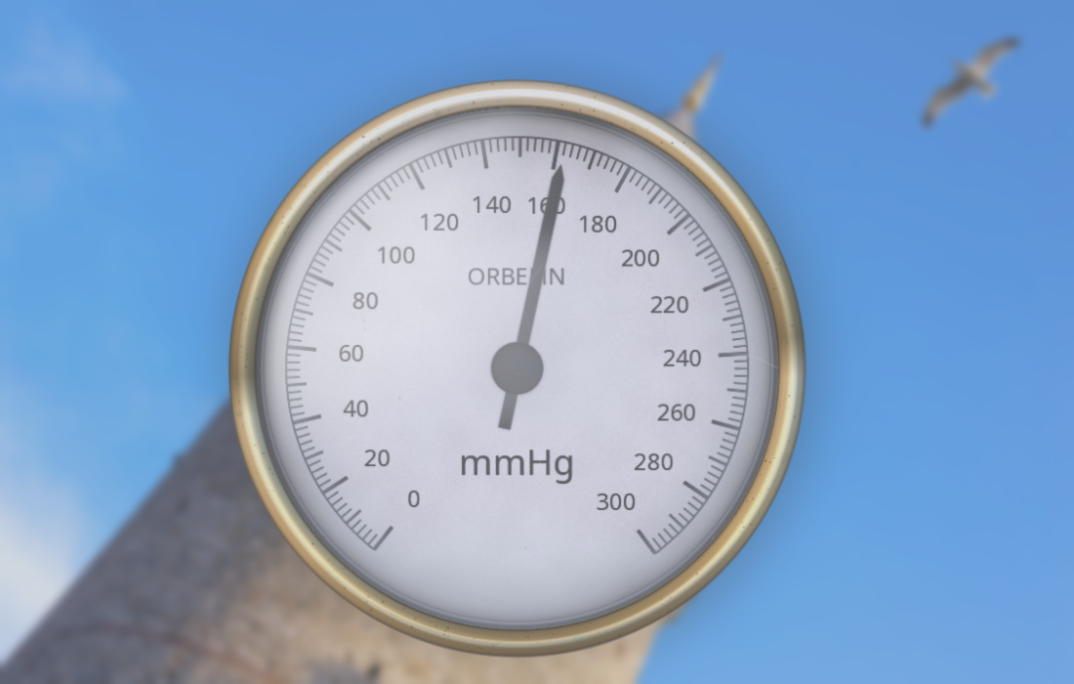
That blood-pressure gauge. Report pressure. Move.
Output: 162 mmHg
